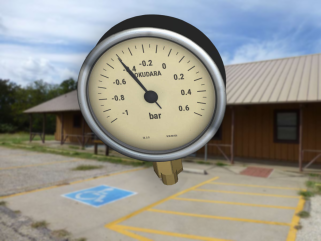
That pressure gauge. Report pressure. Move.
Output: -0.4 bar
